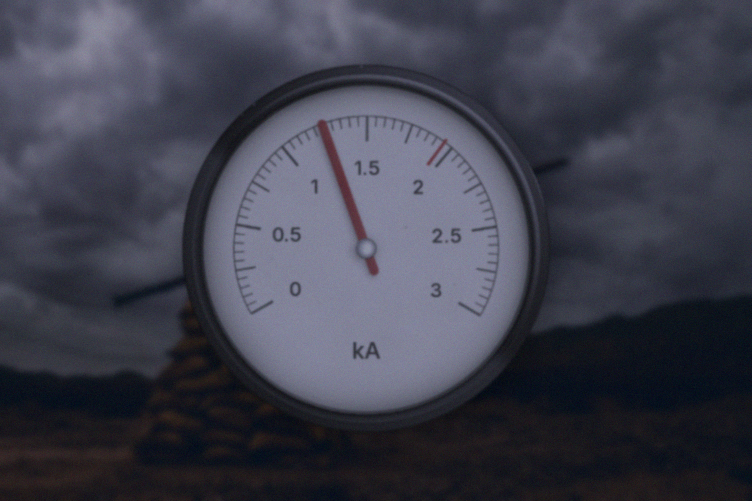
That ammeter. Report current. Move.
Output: 1.25 kA
